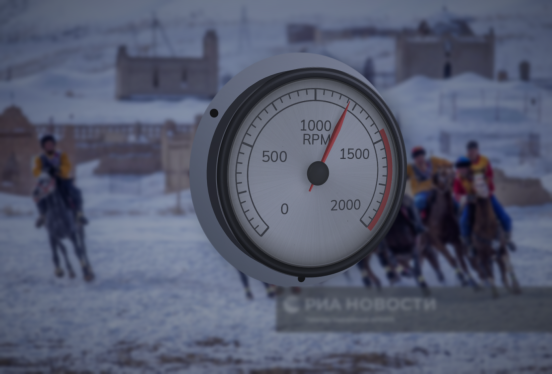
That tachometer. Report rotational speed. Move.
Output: 1200 rpm
